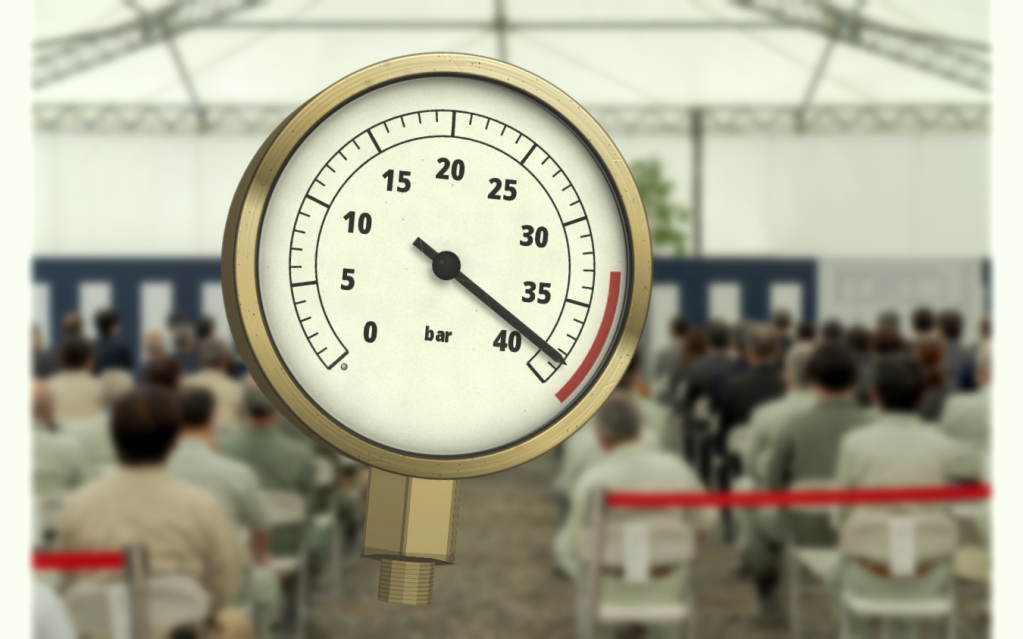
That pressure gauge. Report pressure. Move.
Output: 38.5 bar
